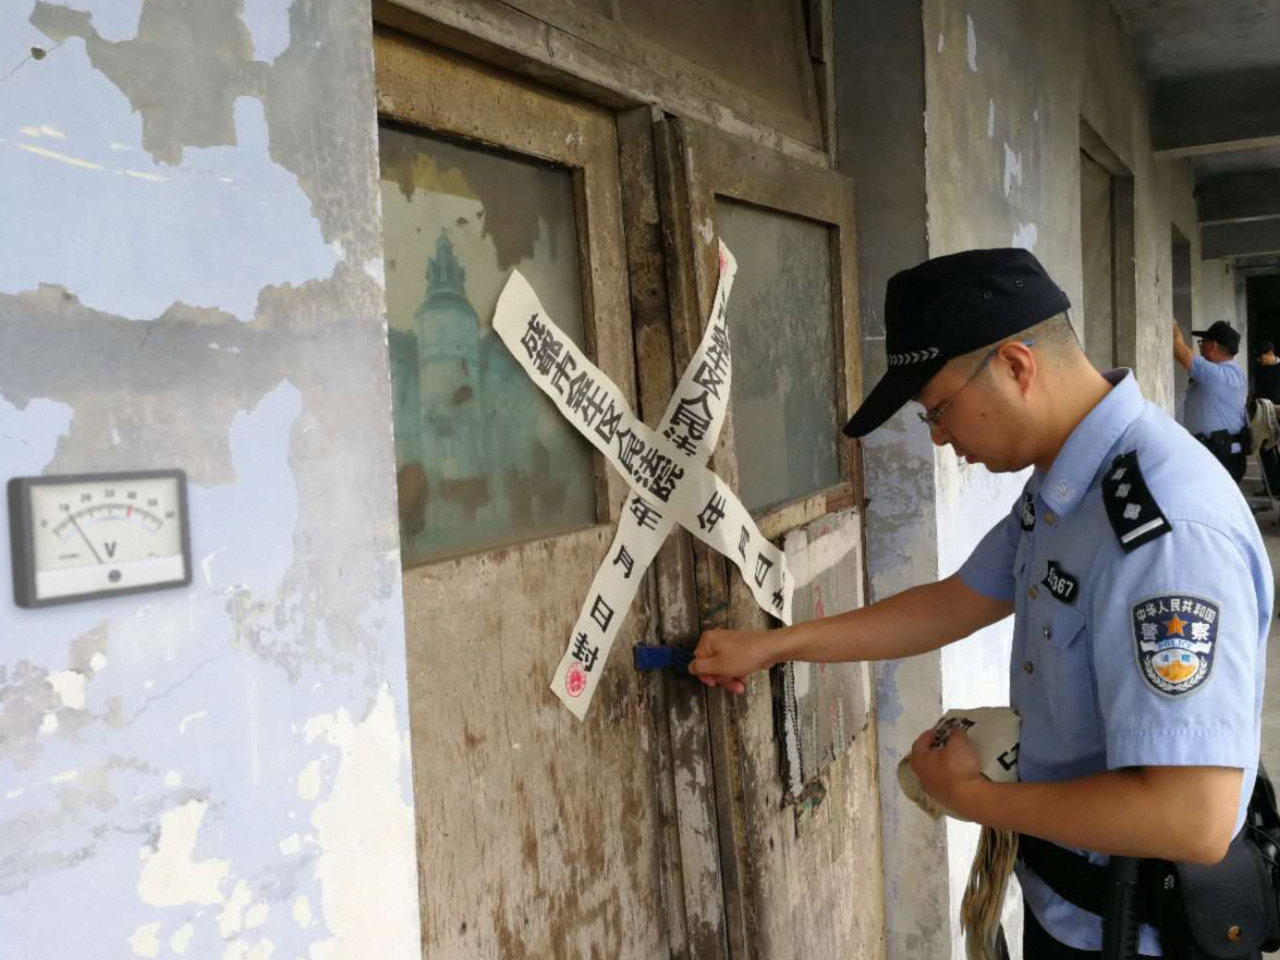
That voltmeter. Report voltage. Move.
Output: 10 V
